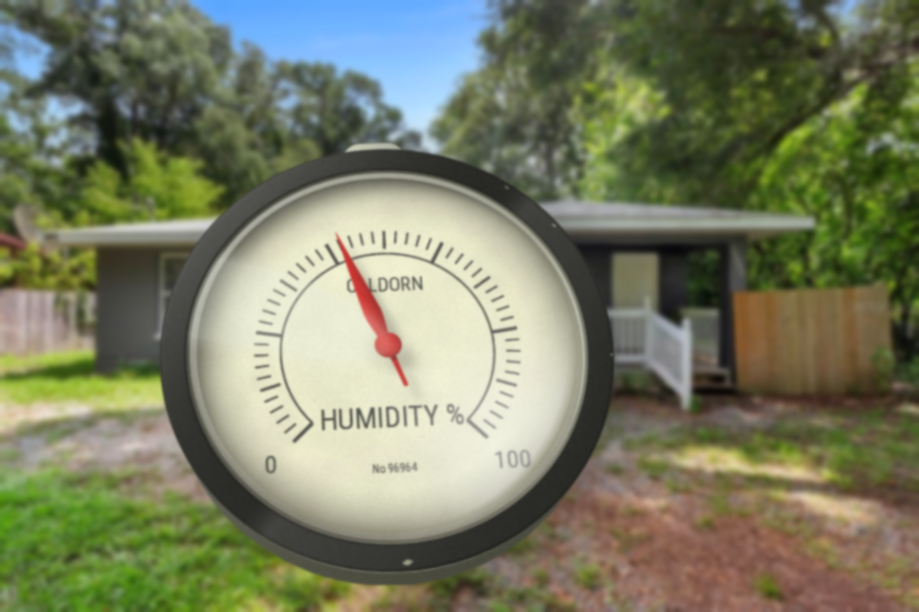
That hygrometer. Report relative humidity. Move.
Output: 42 %
